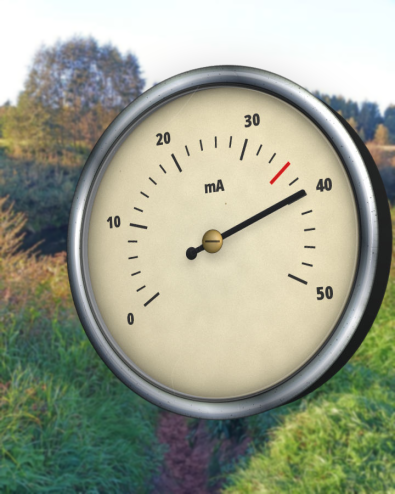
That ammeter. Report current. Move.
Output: 40 mA
